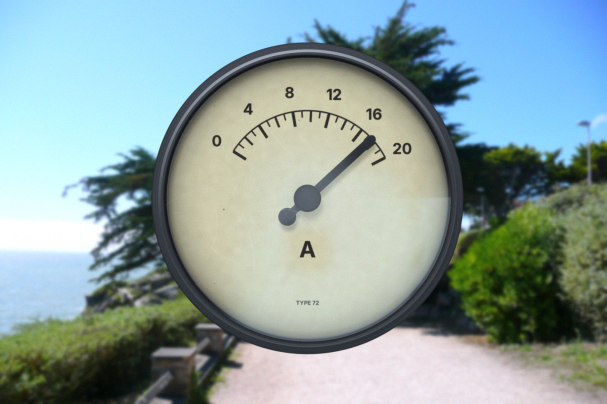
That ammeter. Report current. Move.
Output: 17.5 A
